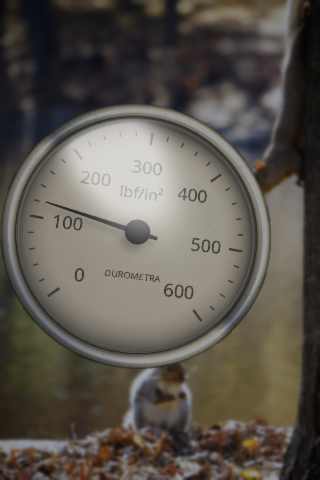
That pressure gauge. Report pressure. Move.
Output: 120 psi
